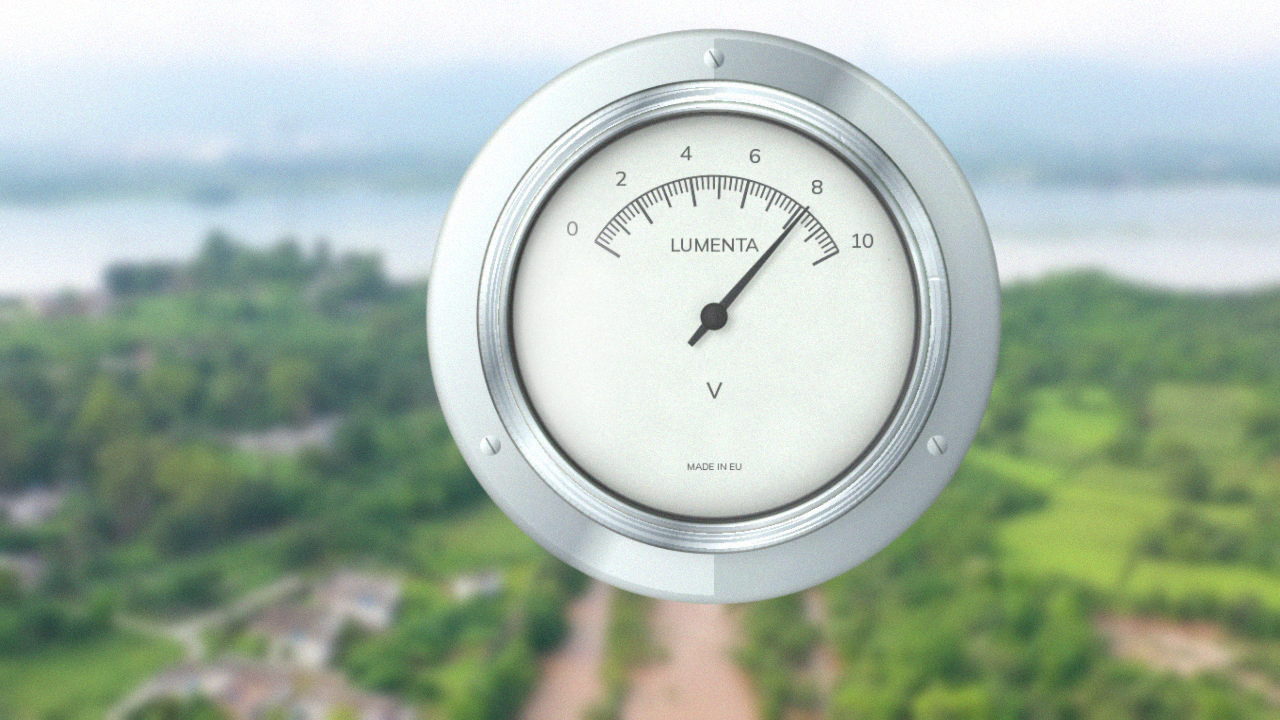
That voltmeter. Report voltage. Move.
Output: 8.2 V
